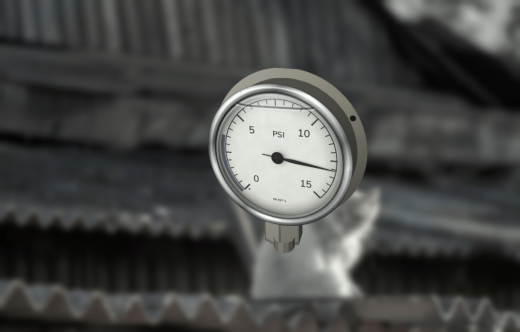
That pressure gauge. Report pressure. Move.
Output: 13 psi
